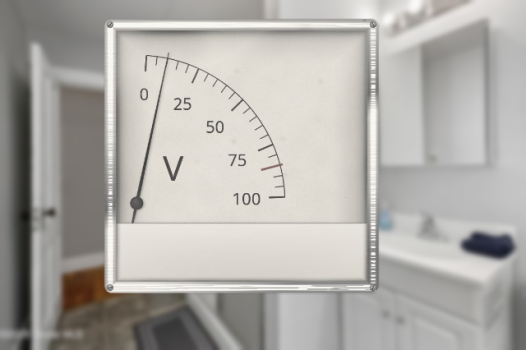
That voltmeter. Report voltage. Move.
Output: 10 V
